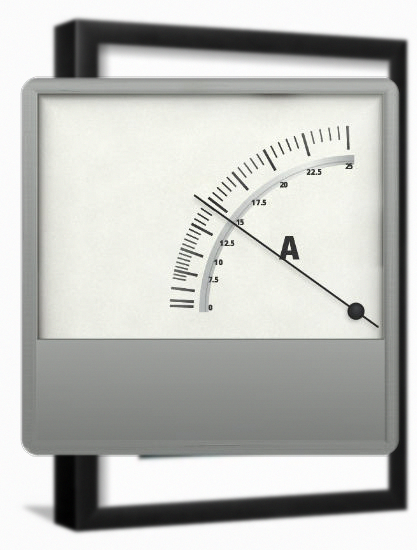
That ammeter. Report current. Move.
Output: 14.5 A
